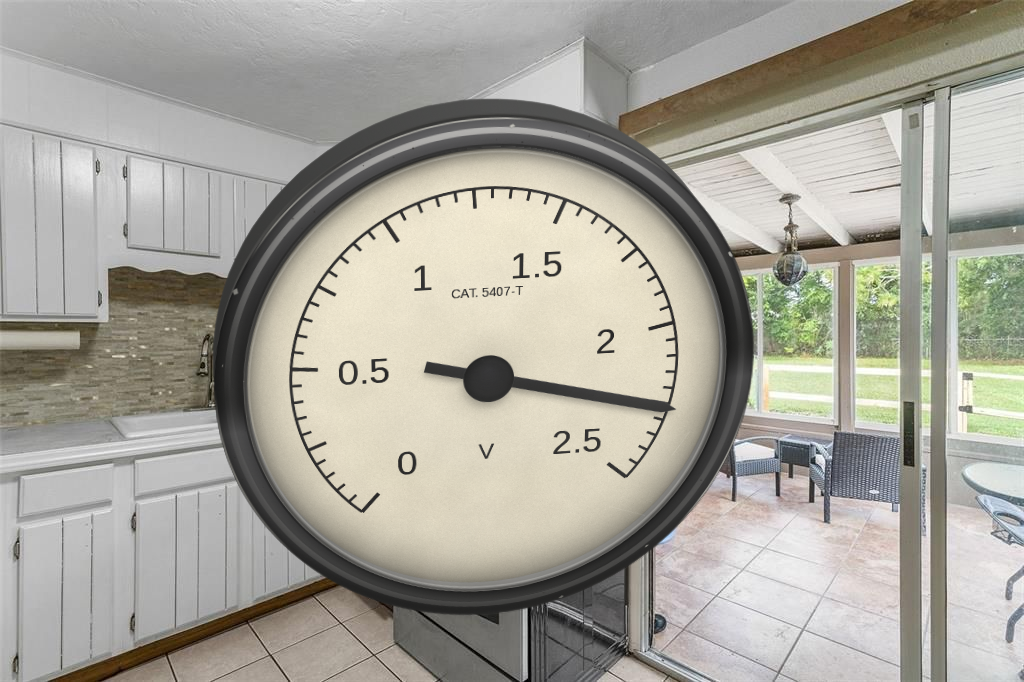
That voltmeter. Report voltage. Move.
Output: 2.25 V
